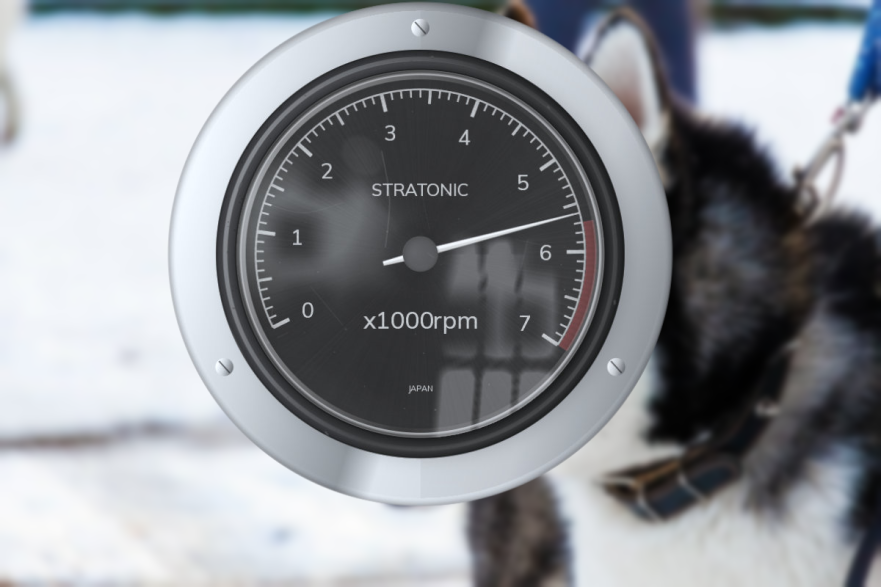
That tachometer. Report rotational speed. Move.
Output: 5600 rpm
